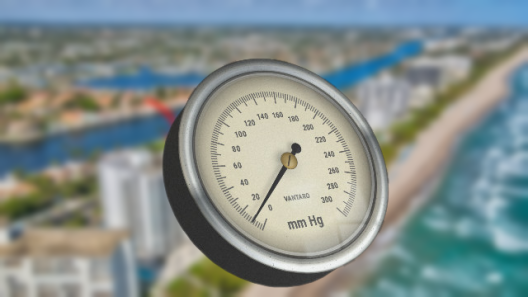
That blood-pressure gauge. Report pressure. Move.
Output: 10 mmHg
